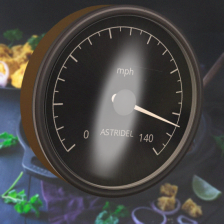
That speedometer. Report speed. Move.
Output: 125 mph
